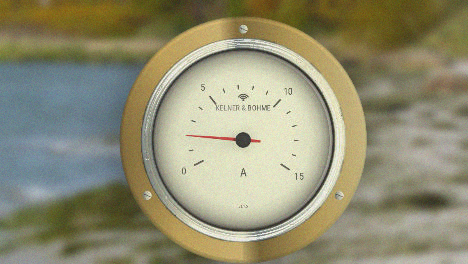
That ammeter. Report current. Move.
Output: 2 A
